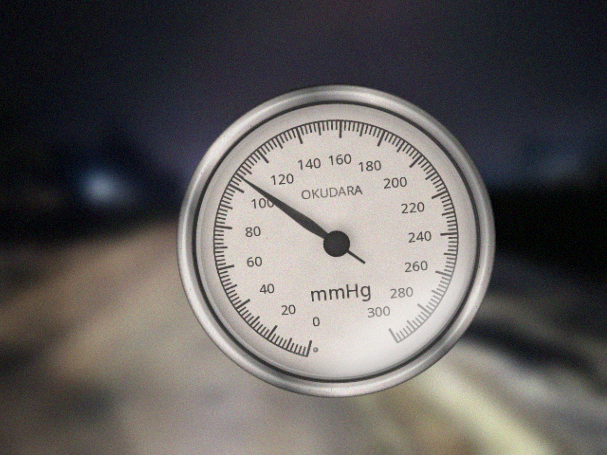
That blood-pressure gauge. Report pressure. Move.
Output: 106 mmHg
